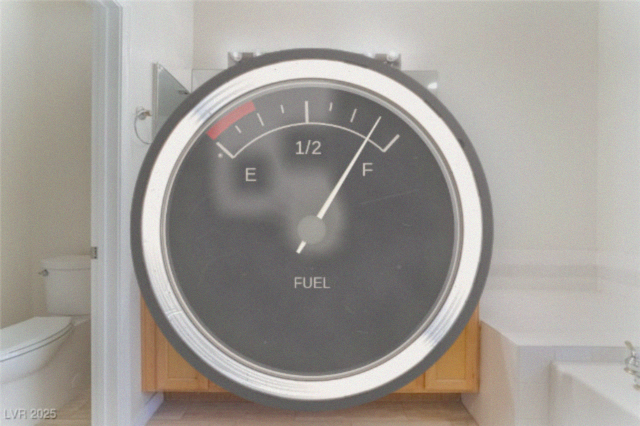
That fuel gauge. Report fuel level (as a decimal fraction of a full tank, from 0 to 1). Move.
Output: 0.875
